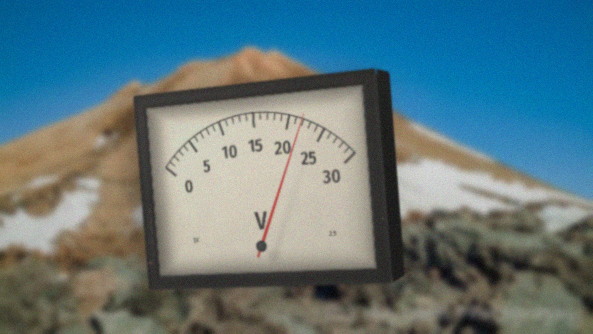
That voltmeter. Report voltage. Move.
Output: 22 V
